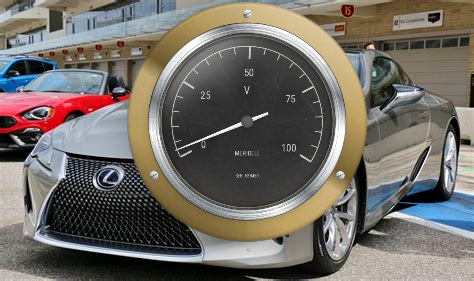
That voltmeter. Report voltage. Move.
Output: 2.5 V
